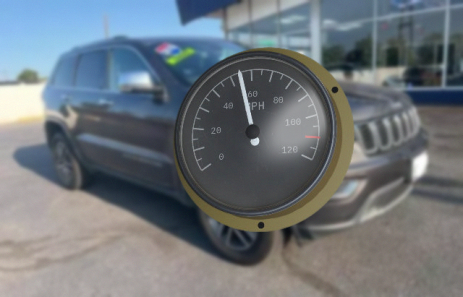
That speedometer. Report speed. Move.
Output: 55 mph
